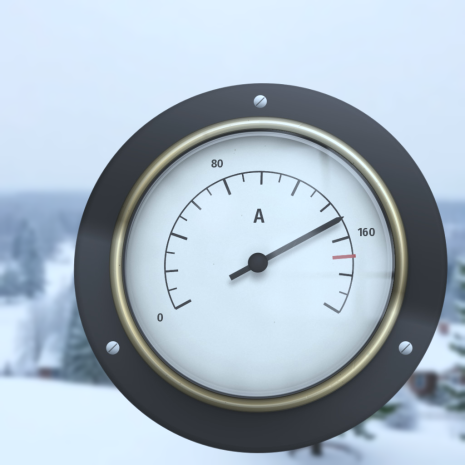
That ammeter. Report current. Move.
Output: 150 A
